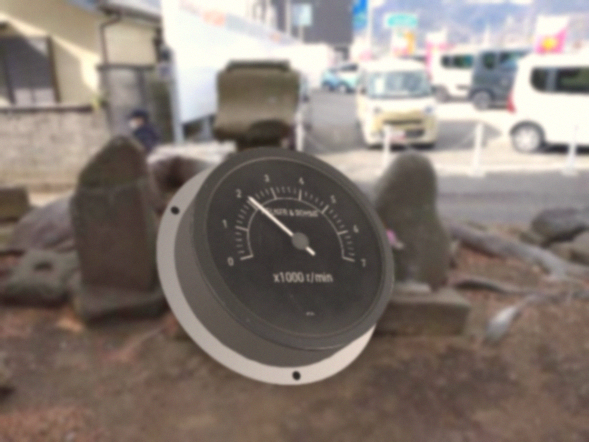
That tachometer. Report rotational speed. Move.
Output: 2000 rpm
